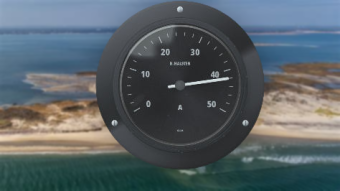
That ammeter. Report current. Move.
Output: 42 A
